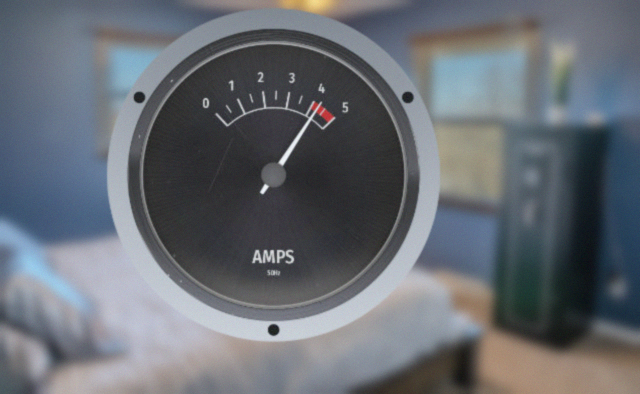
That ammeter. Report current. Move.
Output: 4.25 A
